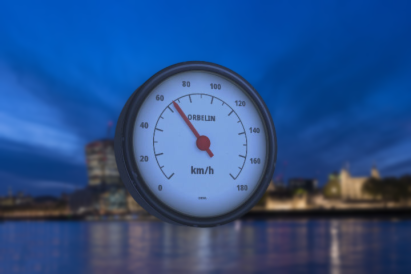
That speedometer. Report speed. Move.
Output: 65 km/h
